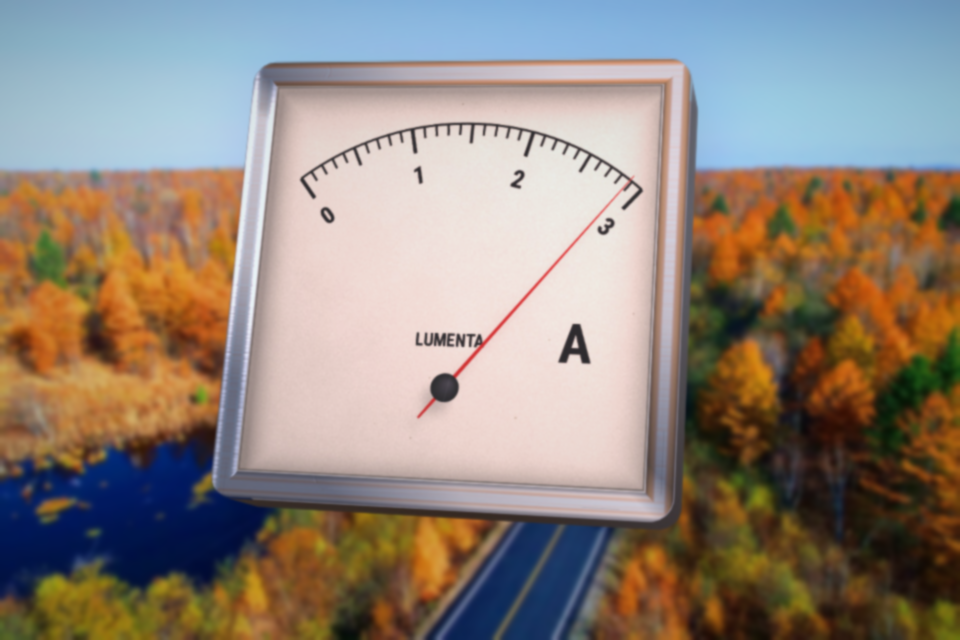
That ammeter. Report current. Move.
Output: 2.9 A
